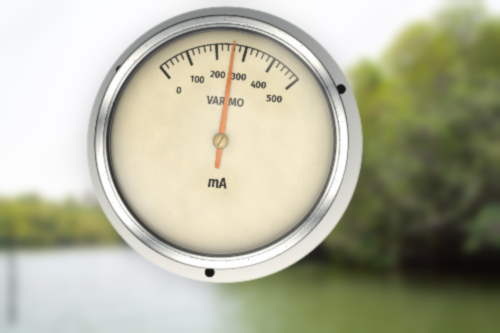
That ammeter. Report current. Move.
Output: 260 mA
